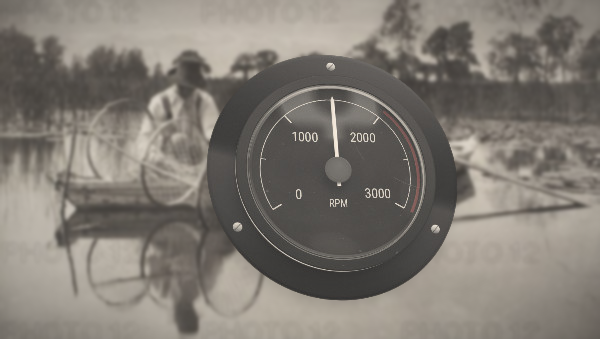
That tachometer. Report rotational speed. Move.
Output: 1500 rpm
